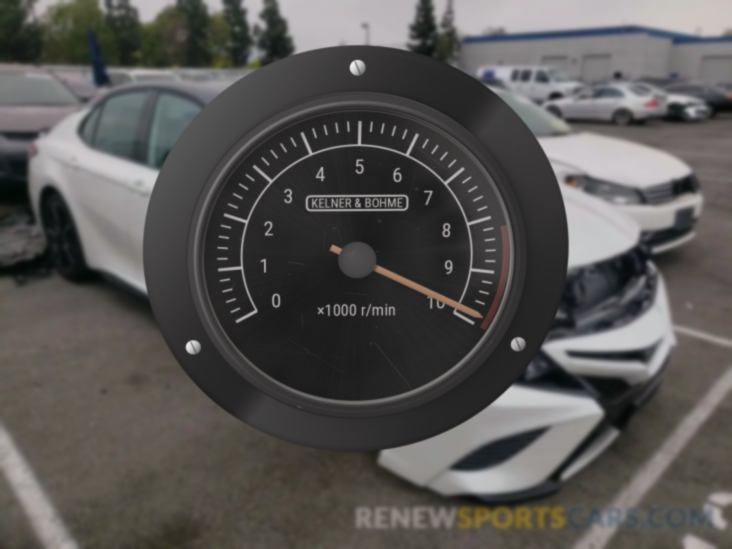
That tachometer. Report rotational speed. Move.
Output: 9800 rpm
